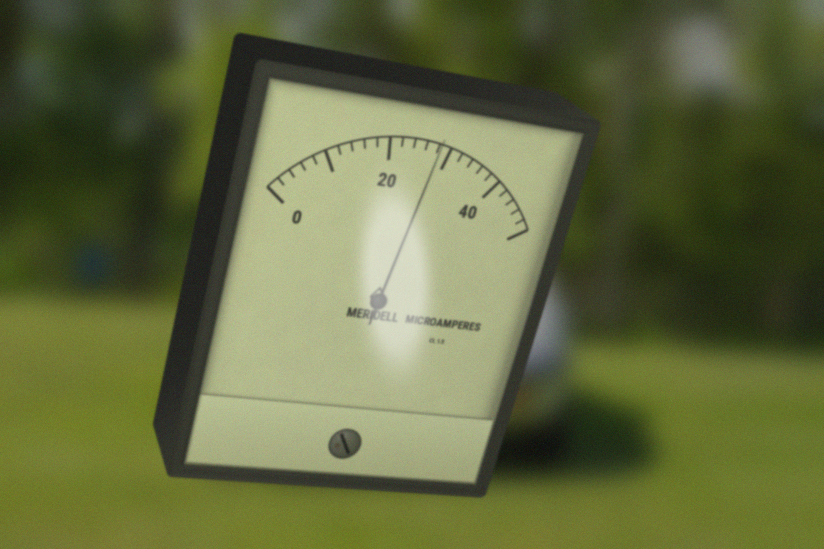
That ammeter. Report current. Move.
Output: 28 µA
